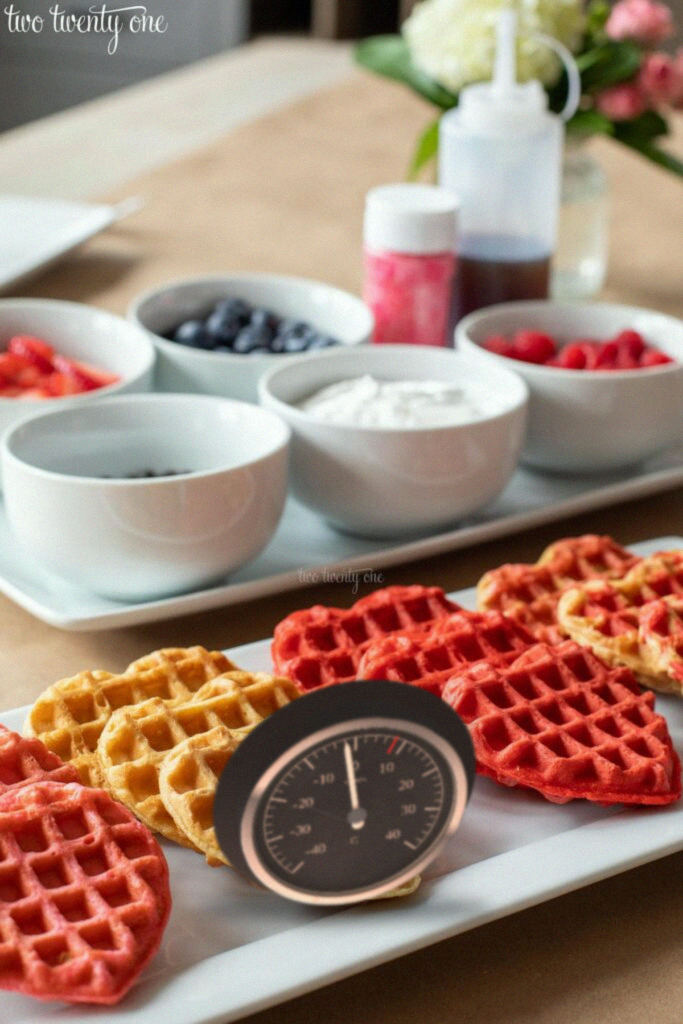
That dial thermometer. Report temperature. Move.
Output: -2 °C
